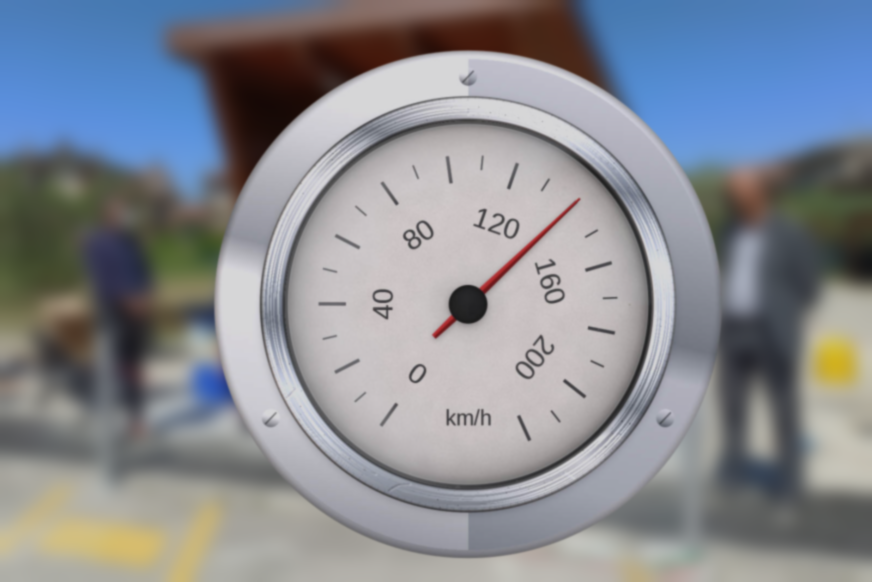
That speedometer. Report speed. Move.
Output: 140 km/h
